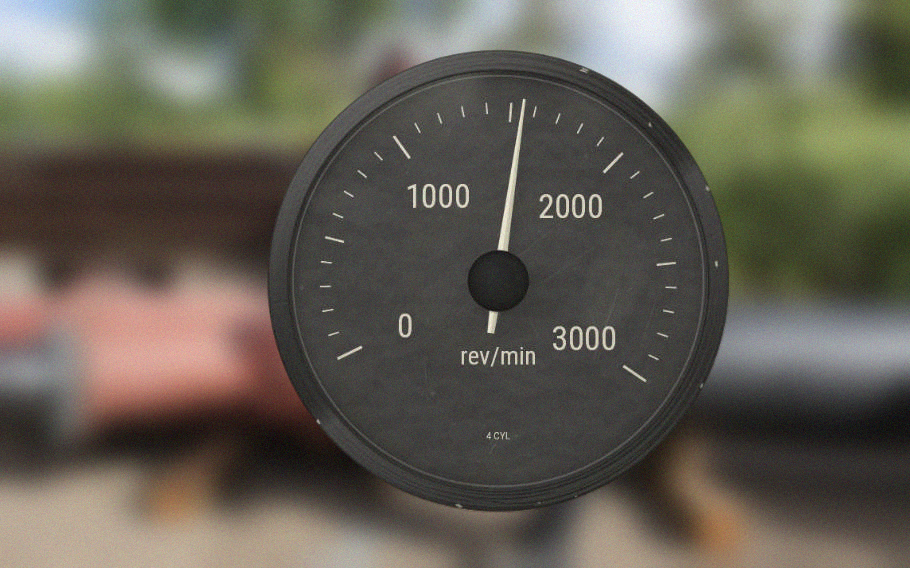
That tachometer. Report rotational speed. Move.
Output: 1550 rpm
